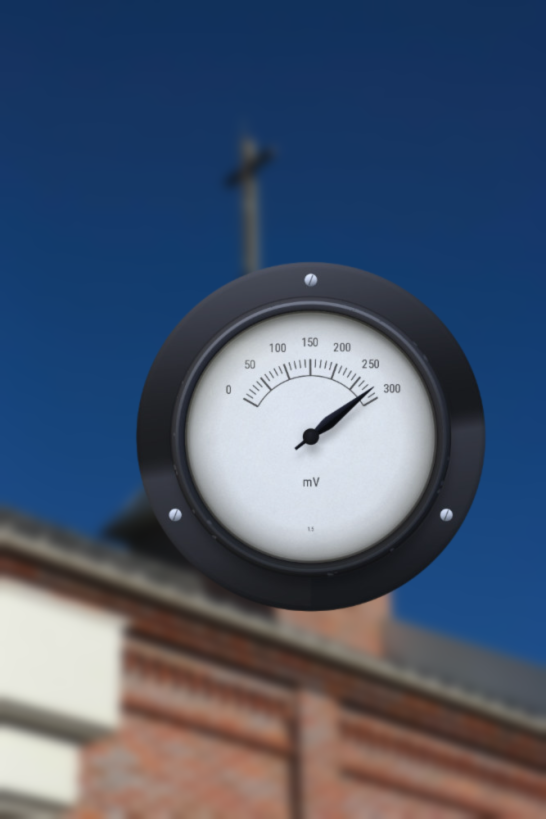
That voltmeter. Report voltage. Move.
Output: 280 mV
